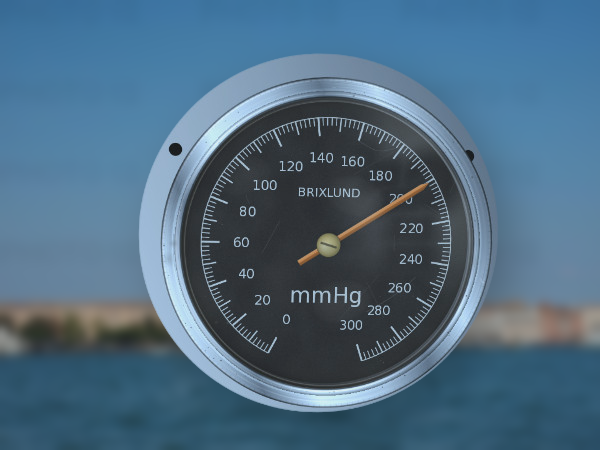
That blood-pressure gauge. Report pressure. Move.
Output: 200 mmHg
